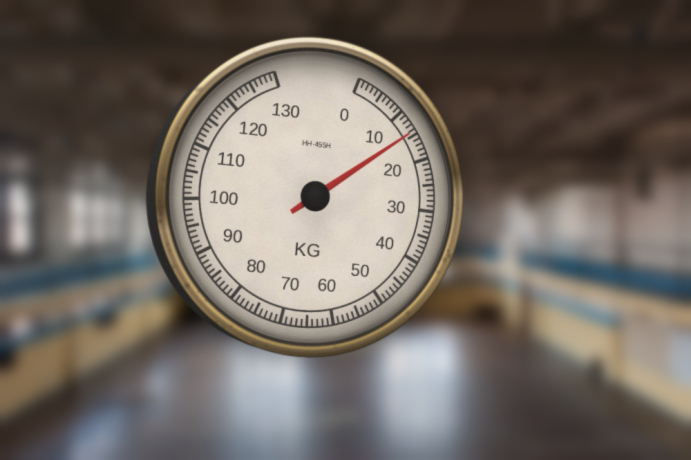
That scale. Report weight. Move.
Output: 14 kg
